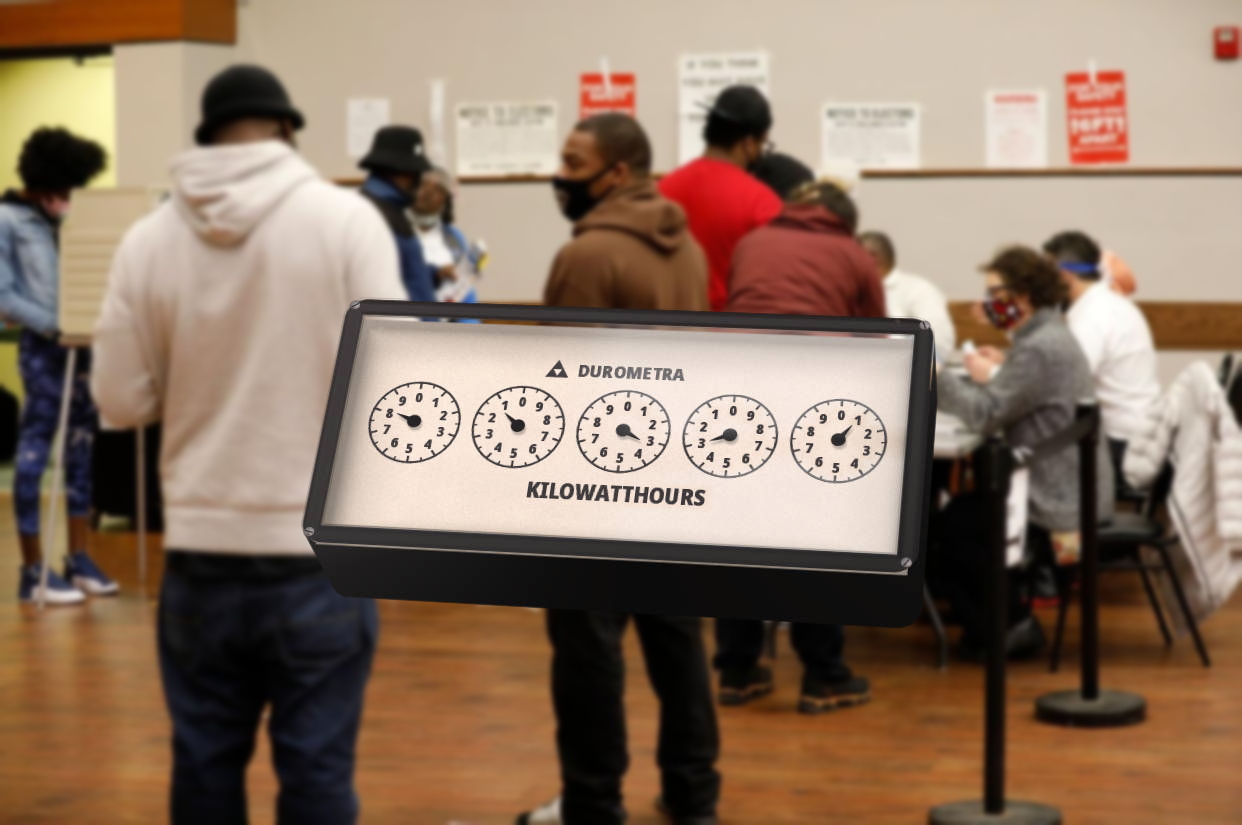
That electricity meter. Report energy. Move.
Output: 81331 kWh
